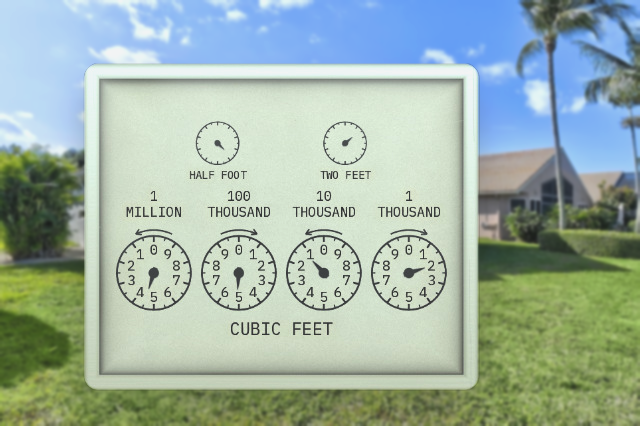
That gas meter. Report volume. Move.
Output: 451200 ft³
